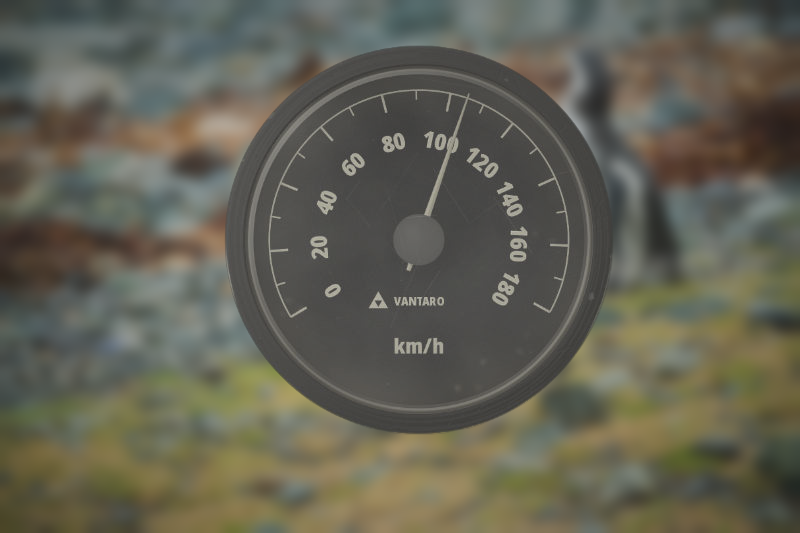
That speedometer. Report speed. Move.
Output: 105 km/h
